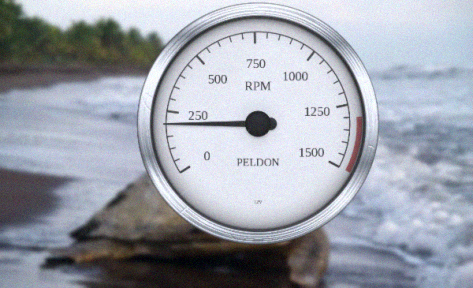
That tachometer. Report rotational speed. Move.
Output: 200 rpm
